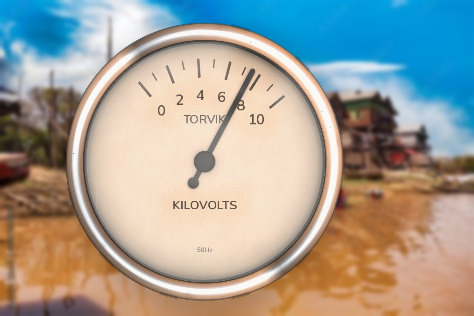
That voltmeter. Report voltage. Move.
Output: 7.5 kV
